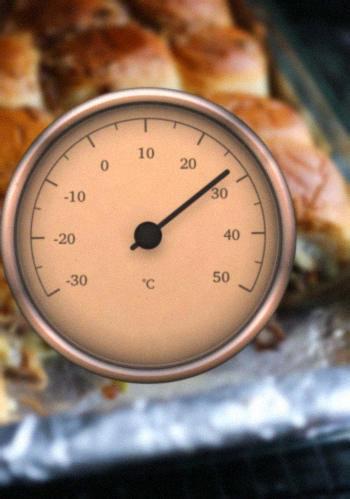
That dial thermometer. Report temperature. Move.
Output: 27.5 °C
